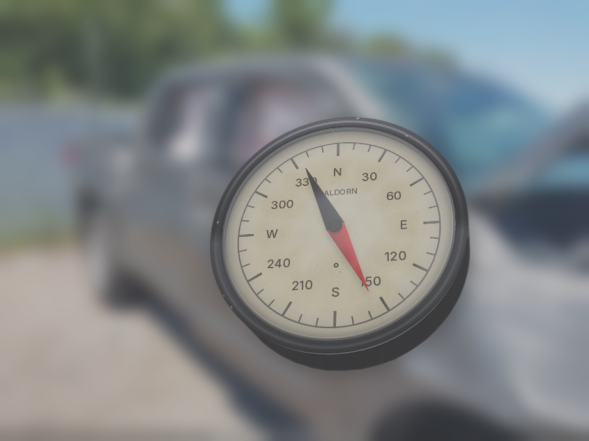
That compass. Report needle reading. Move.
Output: 155 °
